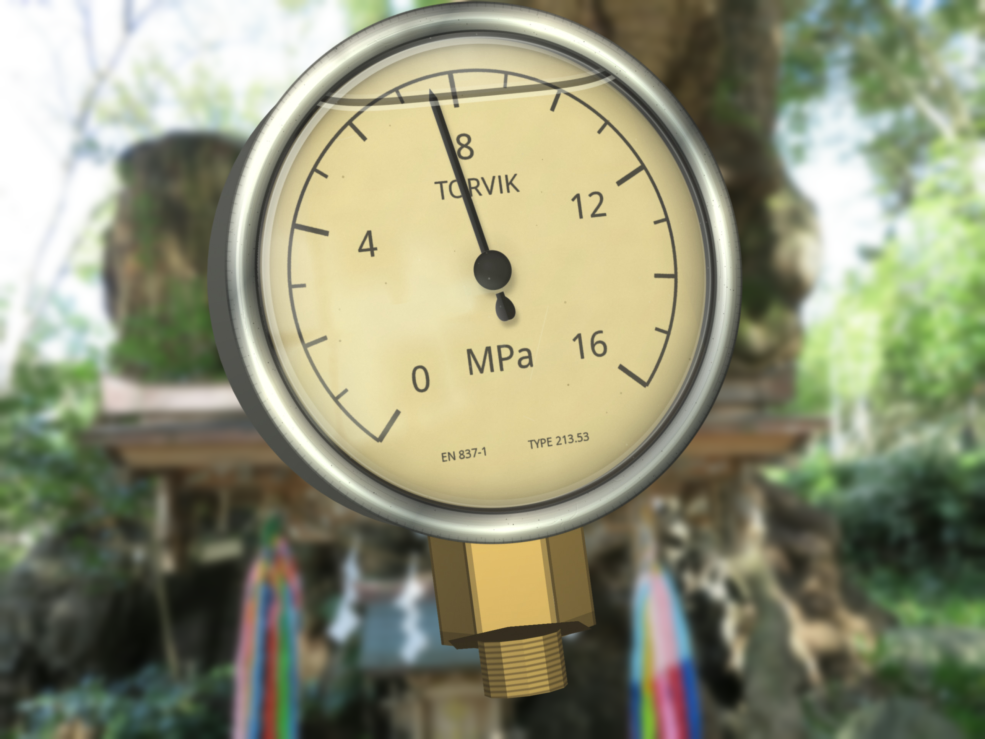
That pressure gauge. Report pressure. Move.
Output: 7.5 MPa
